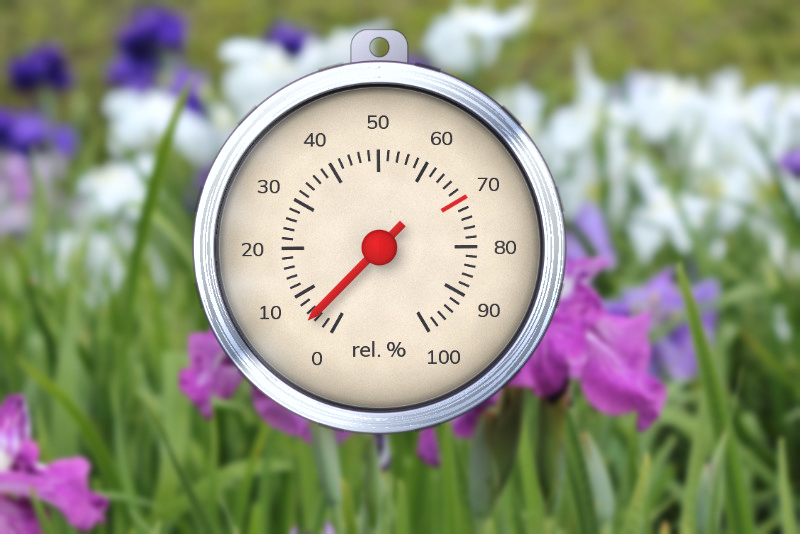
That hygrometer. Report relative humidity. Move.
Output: 5 %
